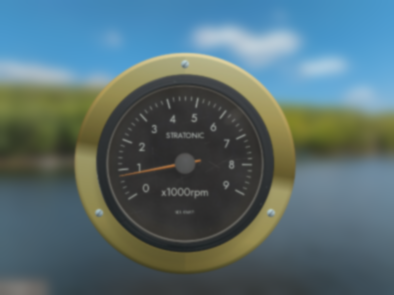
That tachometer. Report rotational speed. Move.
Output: 800 rpm
